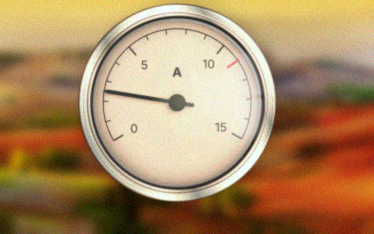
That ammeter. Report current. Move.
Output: 2.5 A
